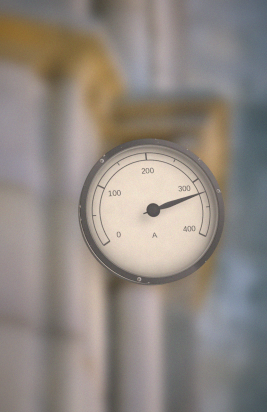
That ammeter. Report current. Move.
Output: 325 A
